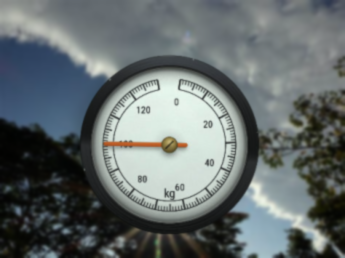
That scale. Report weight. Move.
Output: 100 kg
